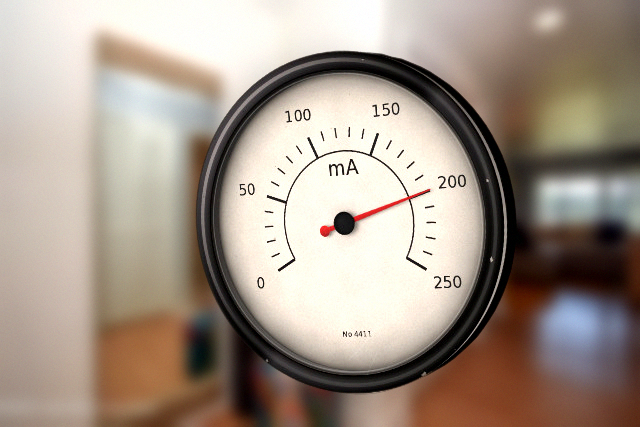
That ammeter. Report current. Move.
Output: 200 mA
